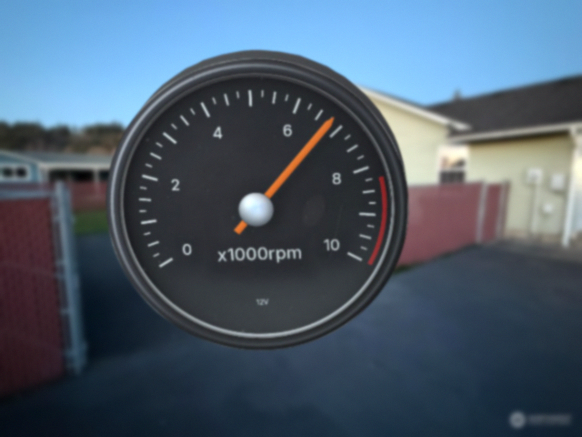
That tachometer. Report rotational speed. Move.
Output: 6750 rpm
